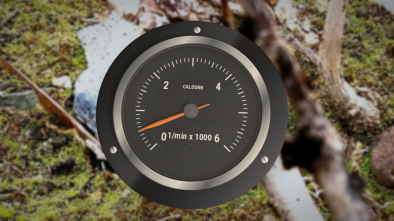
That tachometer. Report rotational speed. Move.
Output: 500 rpm
